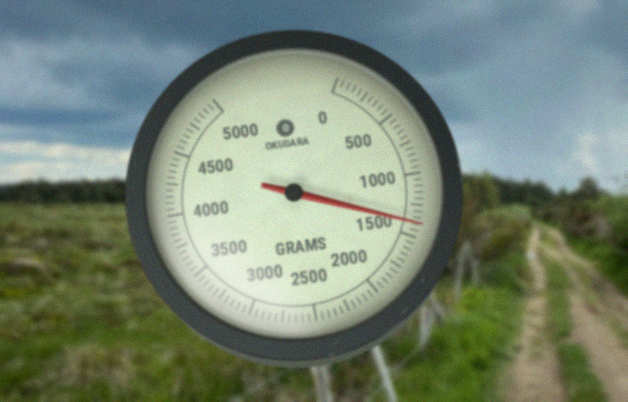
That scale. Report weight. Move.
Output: 1400 g
